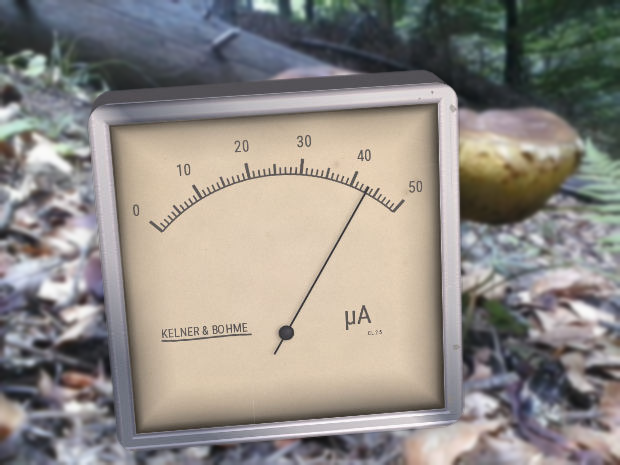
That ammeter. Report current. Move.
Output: 43 µA
